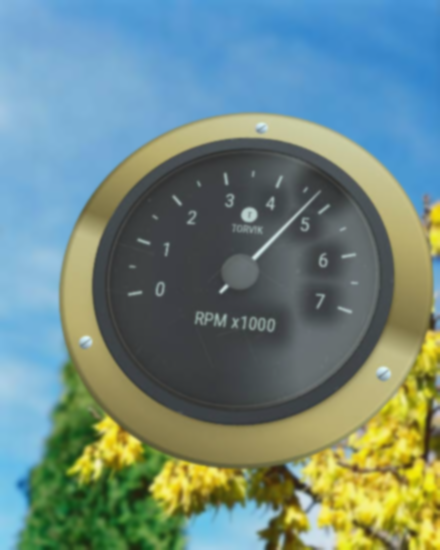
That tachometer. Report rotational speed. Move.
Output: 4750 rpm
